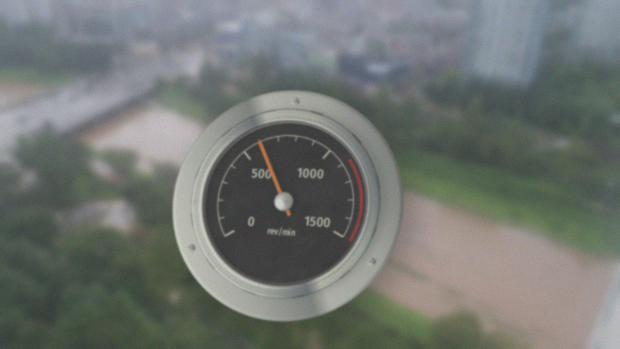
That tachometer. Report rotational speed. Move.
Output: 600 rpm
